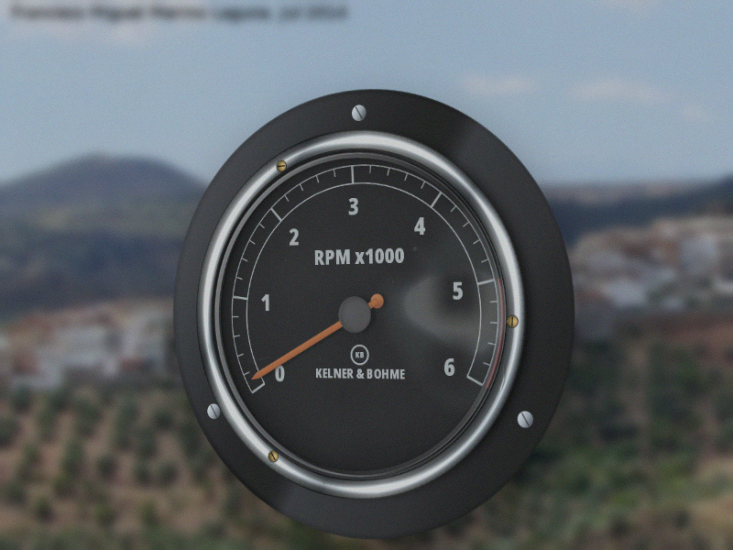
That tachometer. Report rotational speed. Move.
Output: 100 rpm
